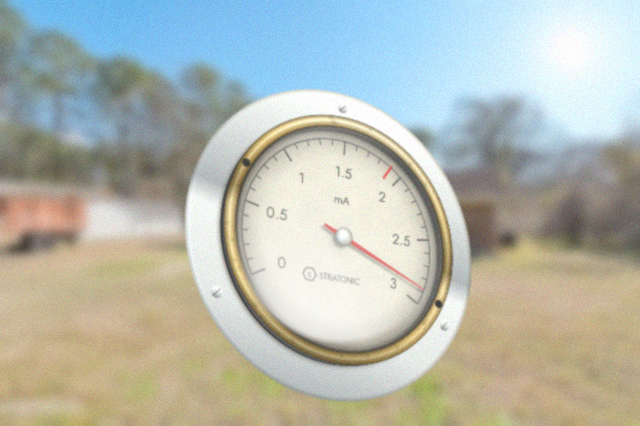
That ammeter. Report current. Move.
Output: 2.9 mA
